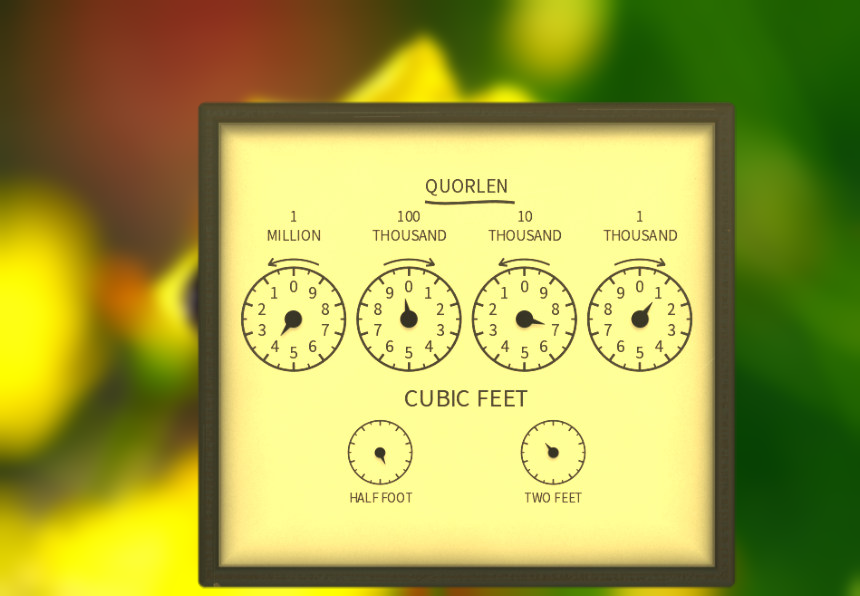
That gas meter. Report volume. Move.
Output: 397100 ft³
